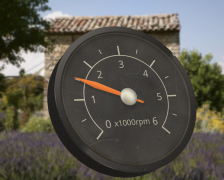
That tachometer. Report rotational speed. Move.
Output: 1500 rpm
